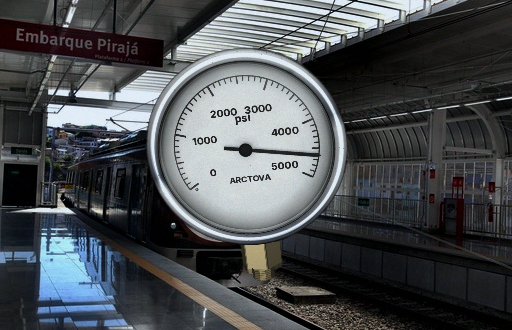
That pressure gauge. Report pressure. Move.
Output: 4600 psi
